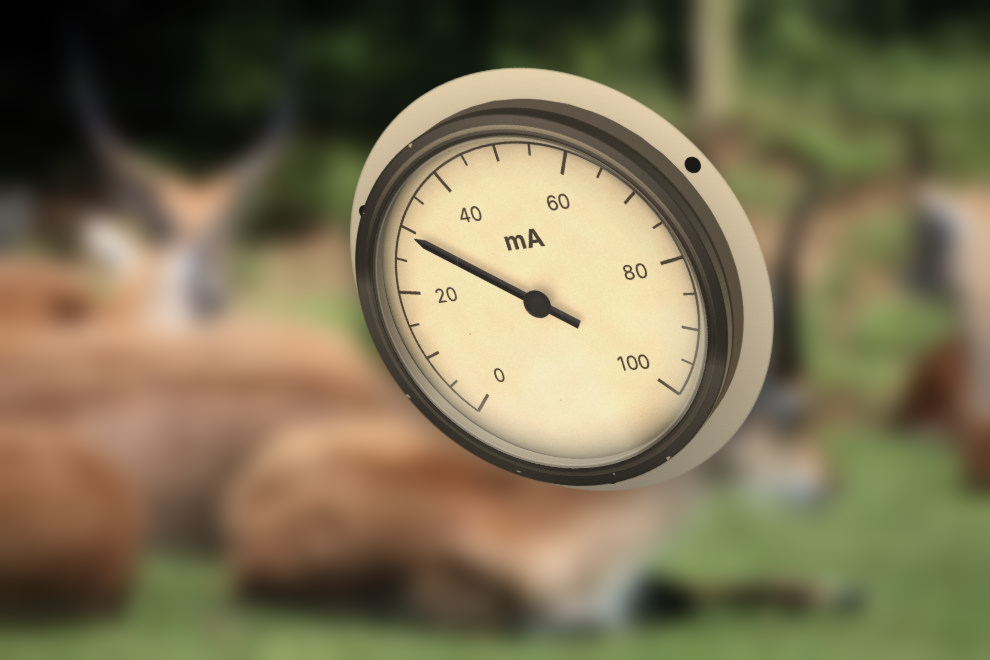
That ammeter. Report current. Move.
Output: 30 mA
